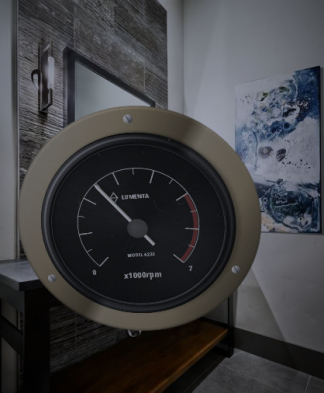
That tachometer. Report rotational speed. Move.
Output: 2500 rpm
